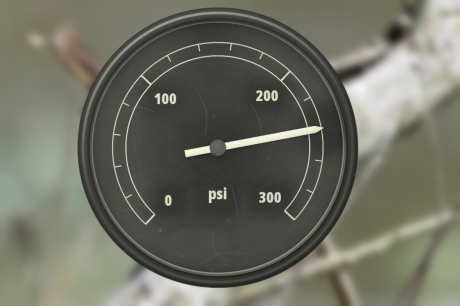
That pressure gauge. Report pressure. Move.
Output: 240 psi
